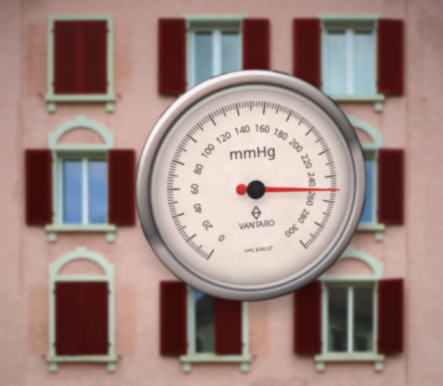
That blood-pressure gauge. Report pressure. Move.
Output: 250 mmHg
